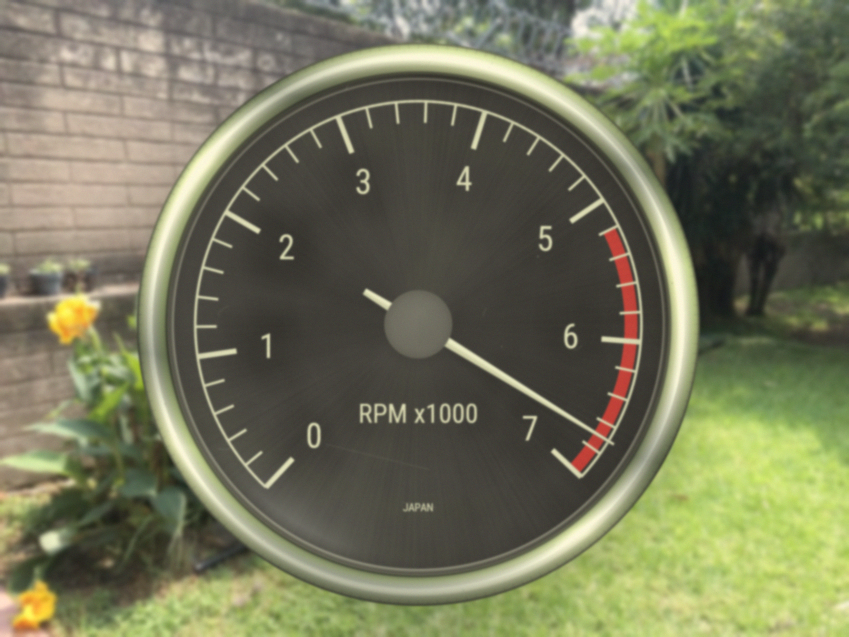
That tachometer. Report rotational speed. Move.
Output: 6700 rpm
